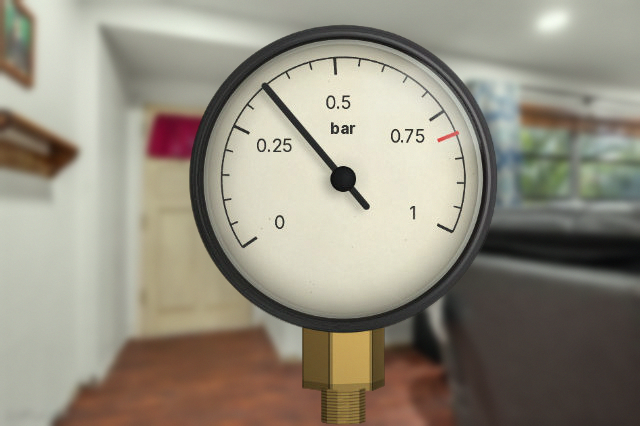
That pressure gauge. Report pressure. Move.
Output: 0.35 bar
